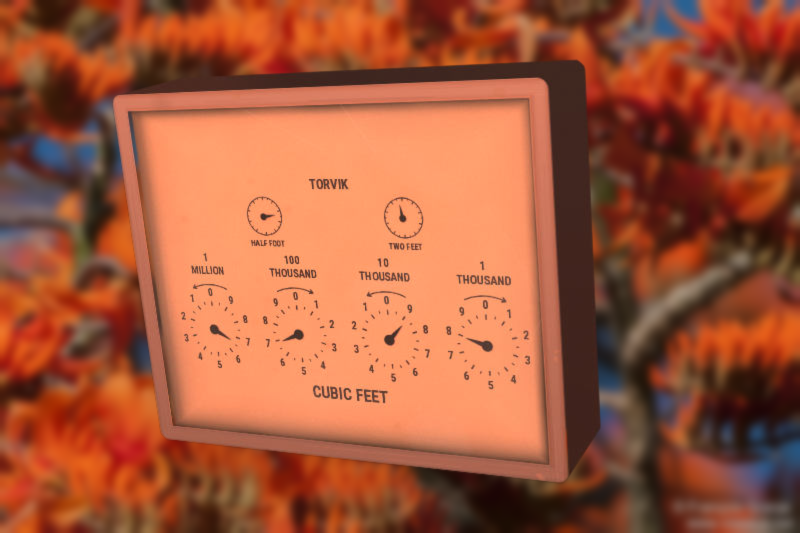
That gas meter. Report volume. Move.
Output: 668800 ft³
